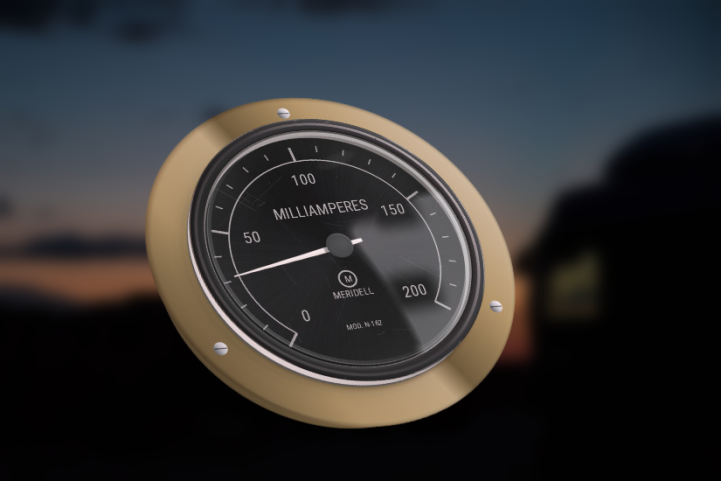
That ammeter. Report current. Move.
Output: 30 mA
